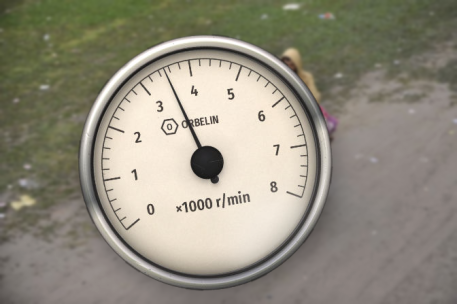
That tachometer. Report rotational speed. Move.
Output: 3500 rpm
